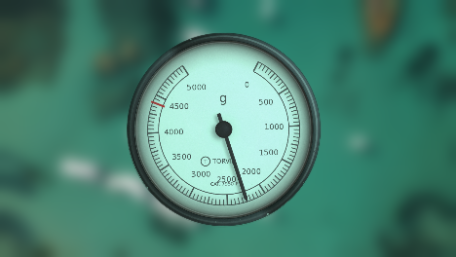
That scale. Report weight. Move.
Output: 2250 g
